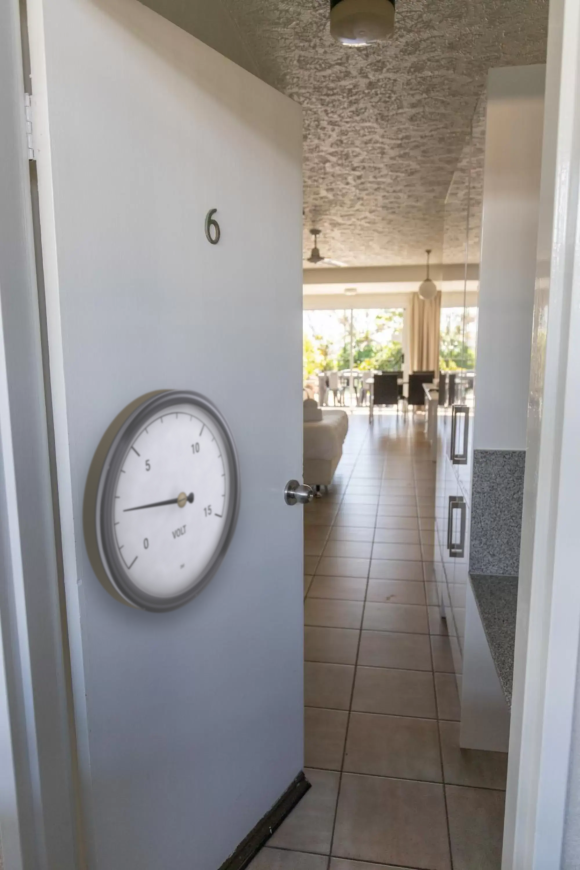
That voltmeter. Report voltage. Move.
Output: 2.5 V
